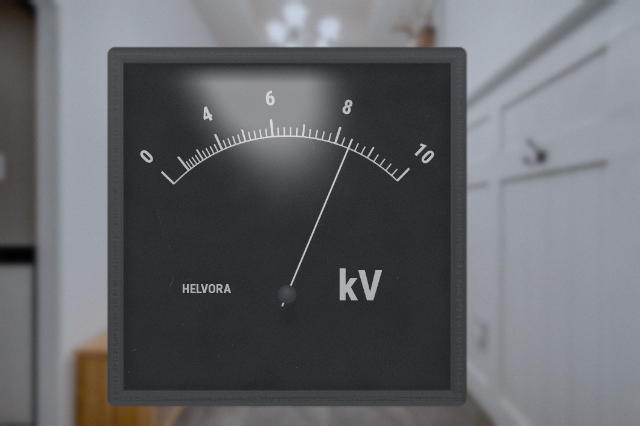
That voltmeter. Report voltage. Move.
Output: 8.4 kV
